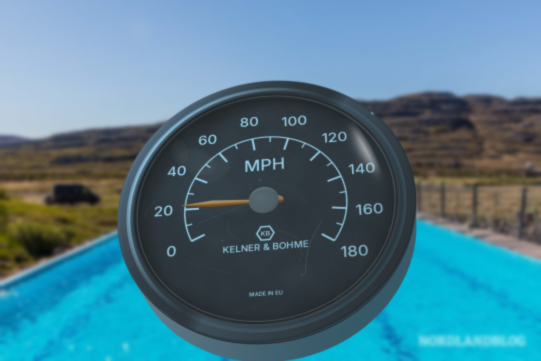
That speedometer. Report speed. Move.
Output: 20 mph
